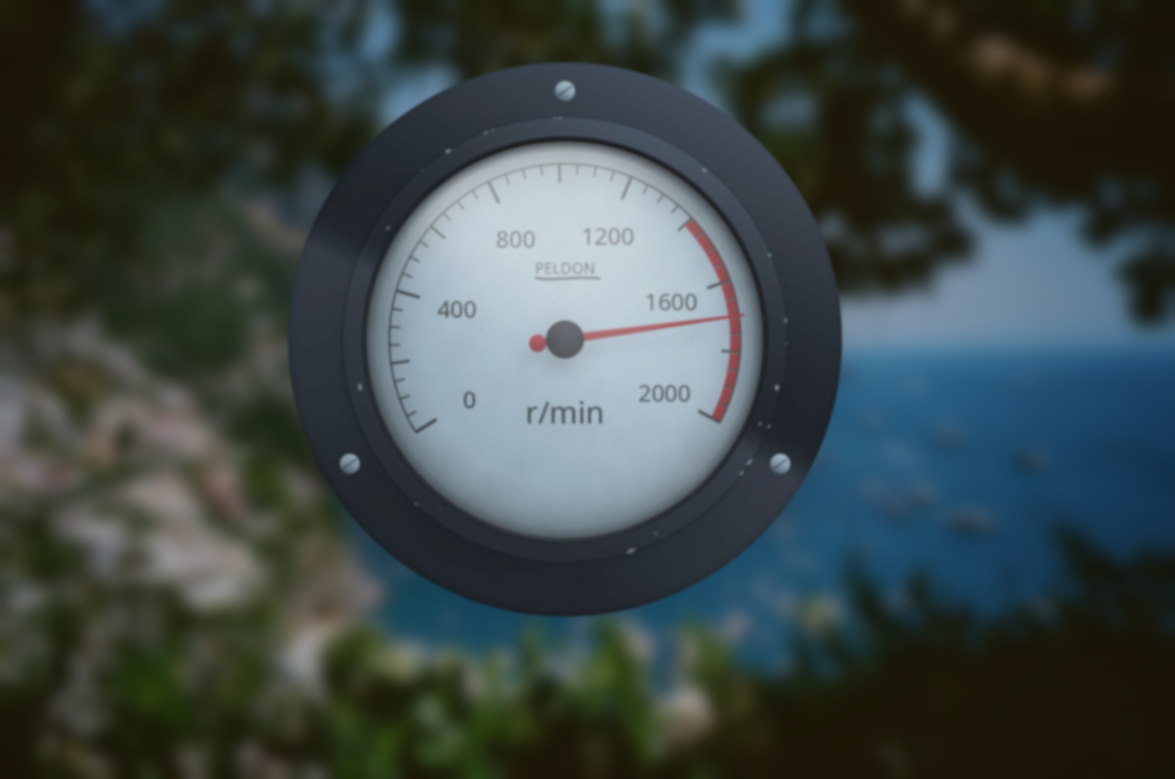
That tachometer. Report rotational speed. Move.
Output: 1700 rpm
